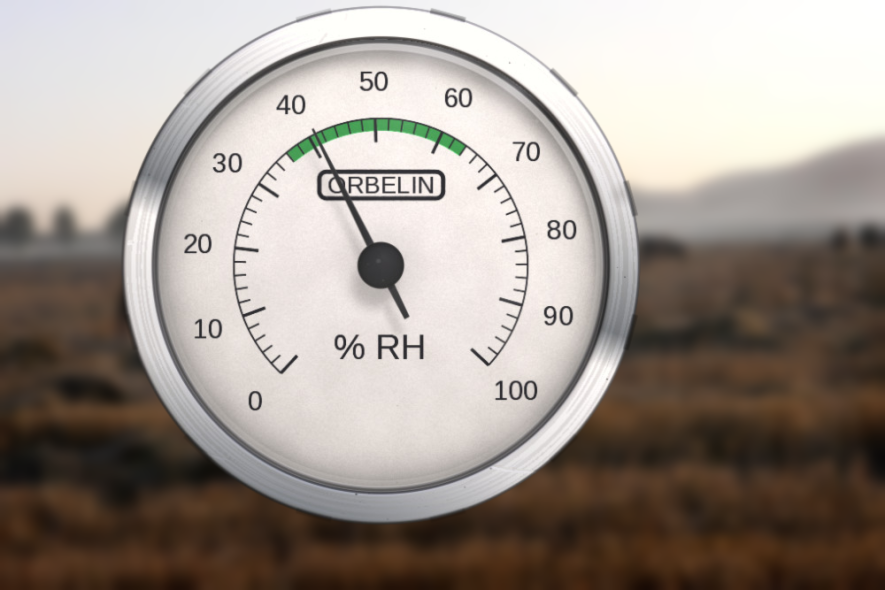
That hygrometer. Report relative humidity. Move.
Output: 41 %
